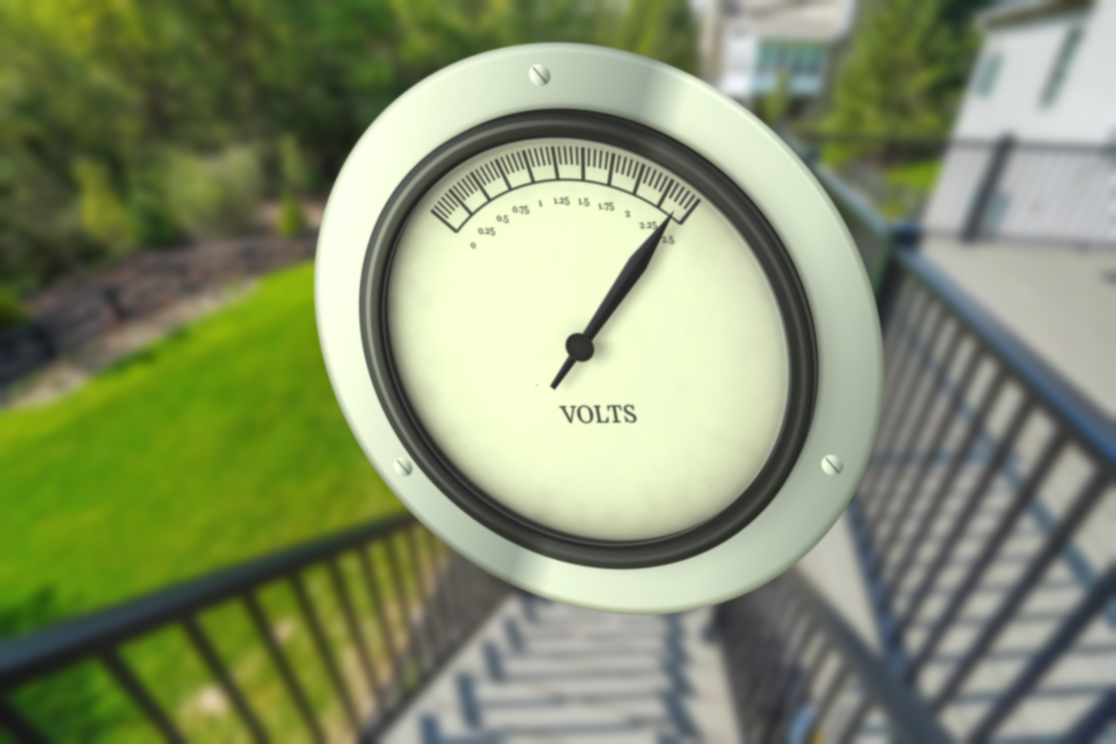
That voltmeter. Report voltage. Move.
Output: 2.4 V
